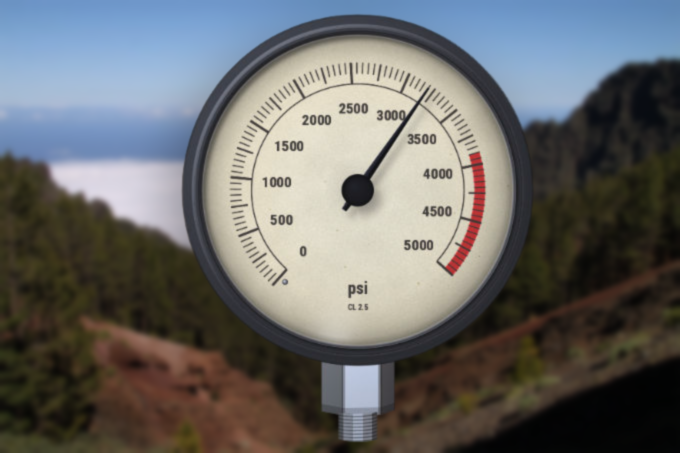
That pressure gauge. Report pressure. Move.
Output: 3200 psi
